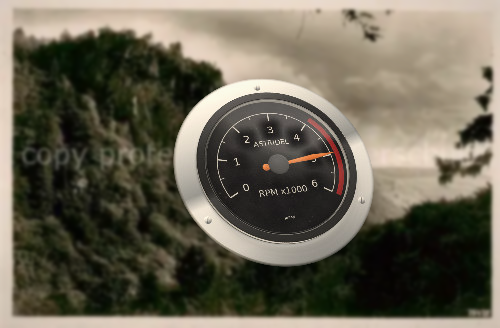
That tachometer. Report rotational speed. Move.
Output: 5000 rpm
